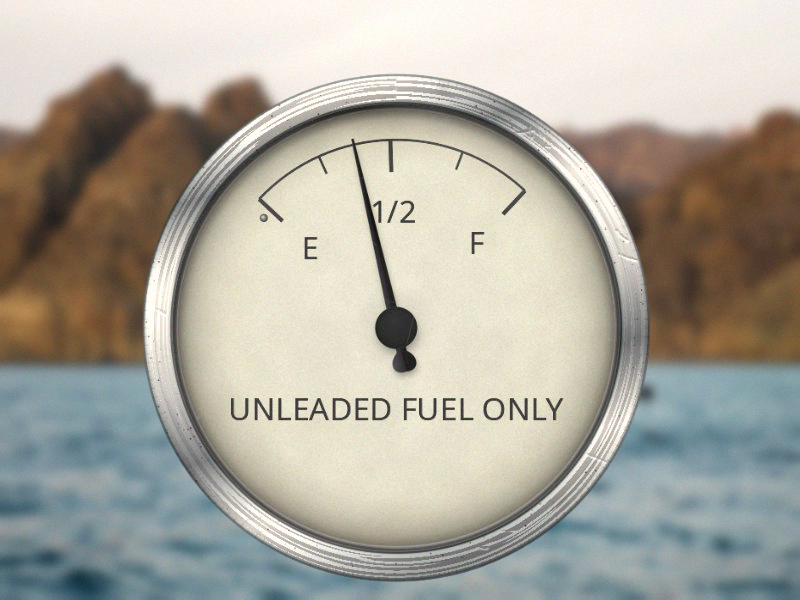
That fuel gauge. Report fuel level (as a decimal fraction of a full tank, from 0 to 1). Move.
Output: 0.375
